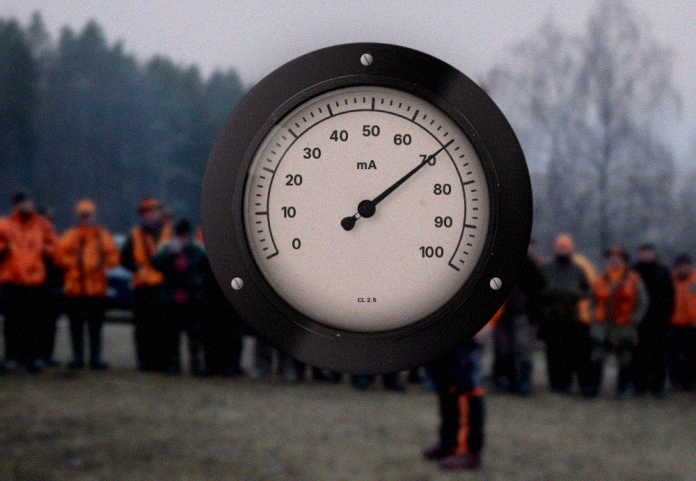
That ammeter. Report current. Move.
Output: 70 mA
